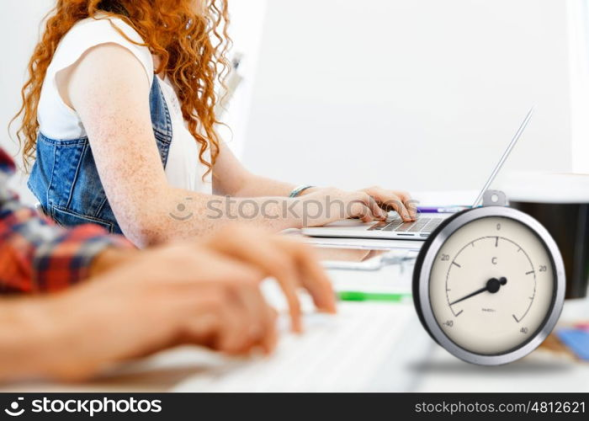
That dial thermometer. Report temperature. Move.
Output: -35 °C
